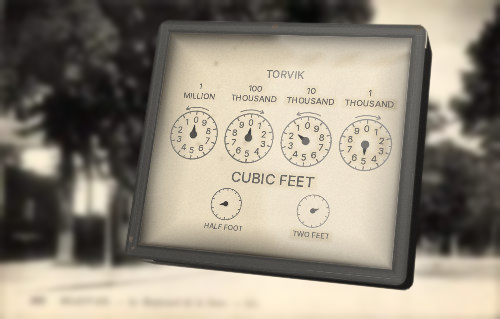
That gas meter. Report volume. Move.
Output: 1500 ft³
